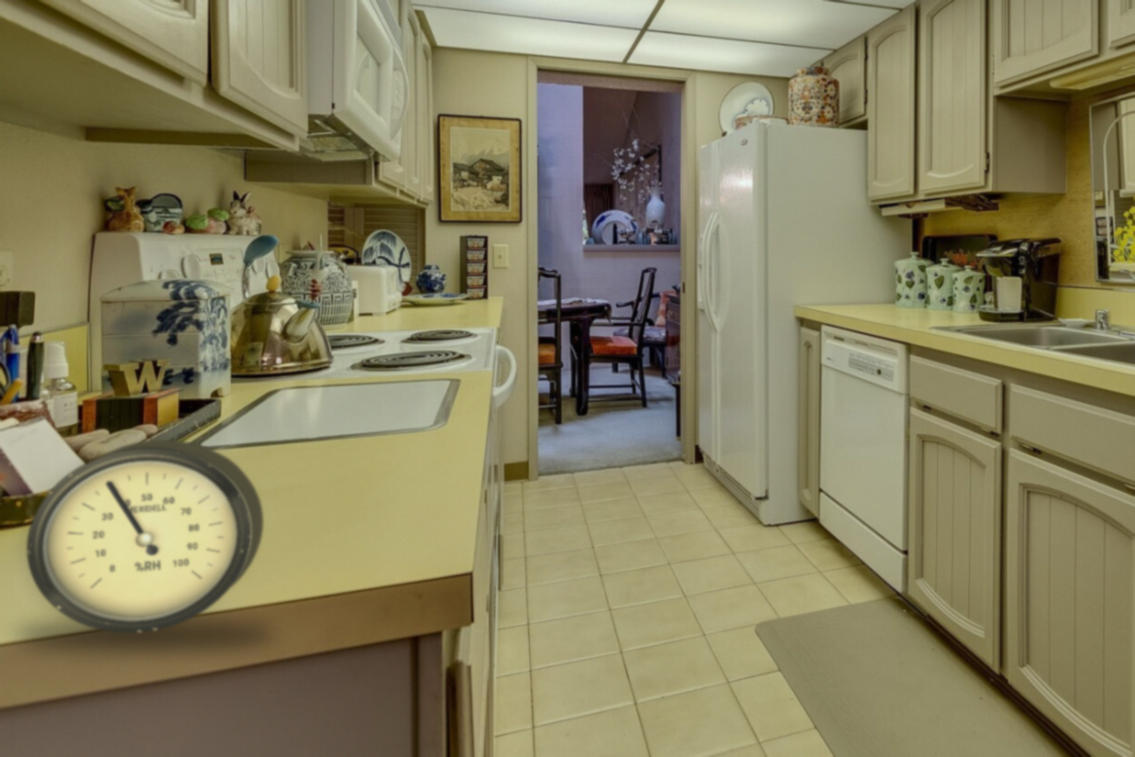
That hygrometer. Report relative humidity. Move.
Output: 40 %
